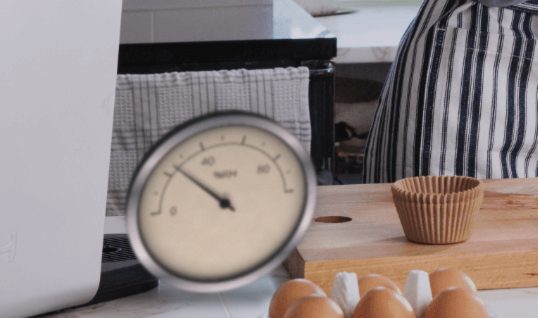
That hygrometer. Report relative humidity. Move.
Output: 25 %
